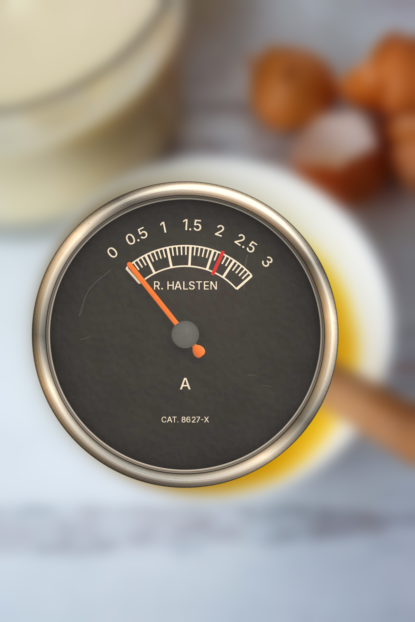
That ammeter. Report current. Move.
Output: 0.1 A
